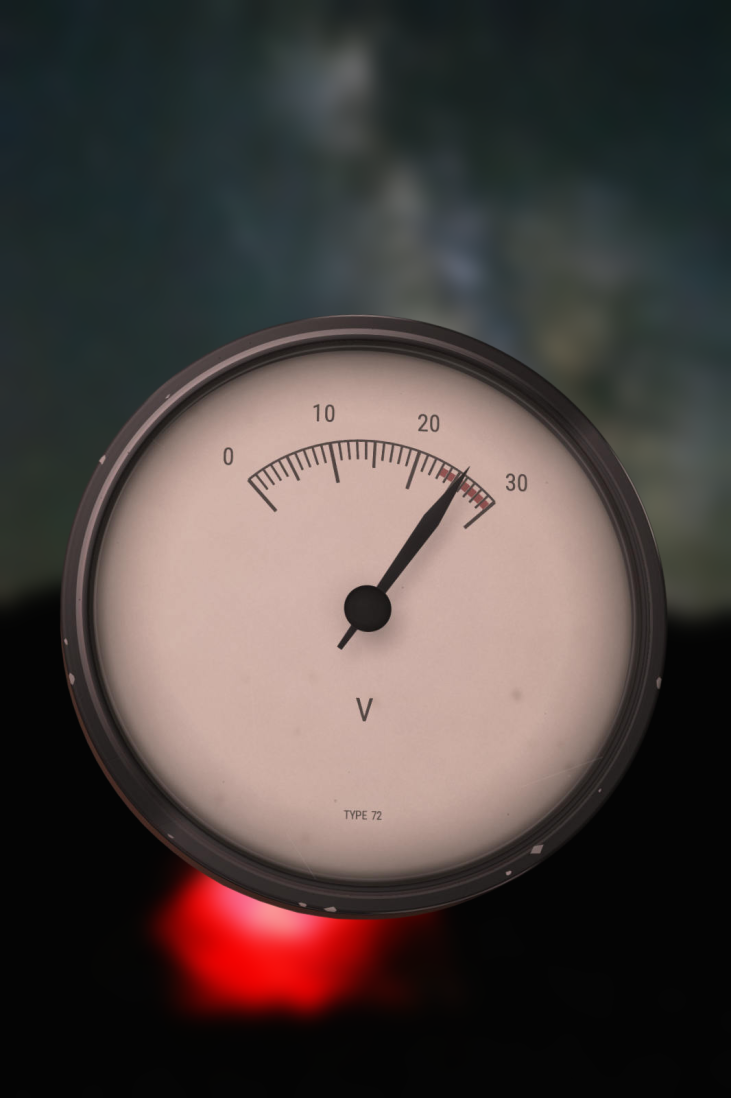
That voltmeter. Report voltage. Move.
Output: 25.5 V
